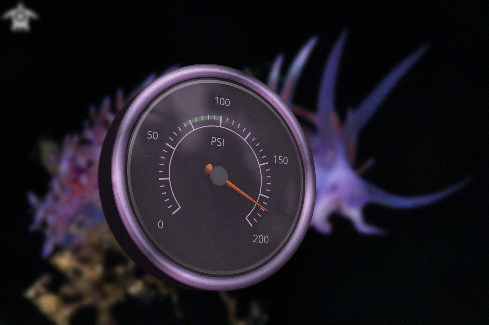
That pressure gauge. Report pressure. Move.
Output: 185 psi
